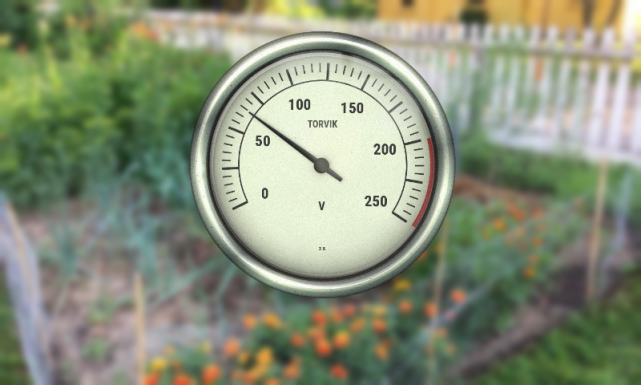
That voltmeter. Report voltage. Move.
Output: 65 V
